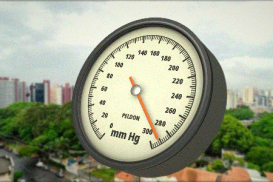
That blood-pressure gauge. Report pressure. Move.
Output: 290 mmHg
